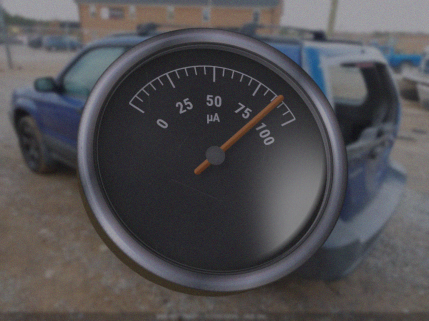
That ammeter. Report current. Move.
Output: 87.5 µA
